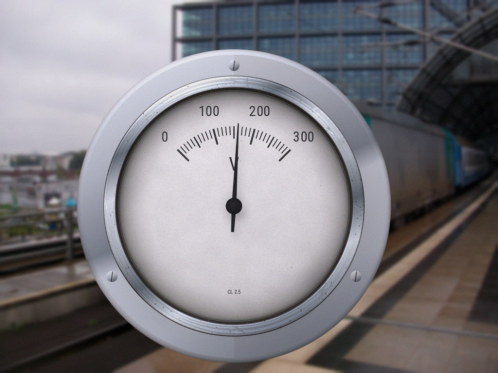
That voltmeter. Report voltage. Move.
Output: 160 V
